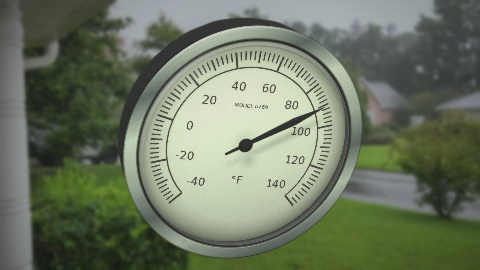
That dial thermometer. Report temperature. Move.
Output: 90 °F
